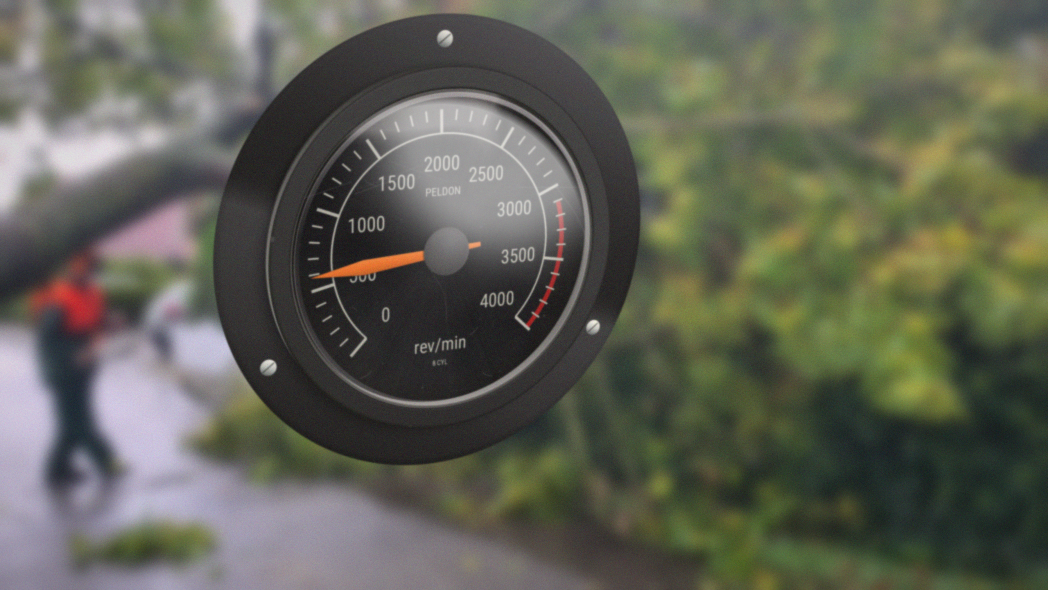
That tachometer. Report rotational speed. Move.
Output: 600 rpm
